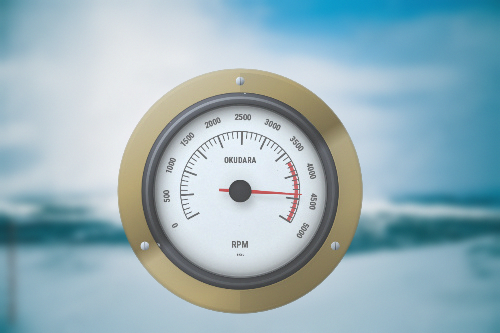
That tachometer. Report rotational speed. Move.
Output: 4400 rpm
